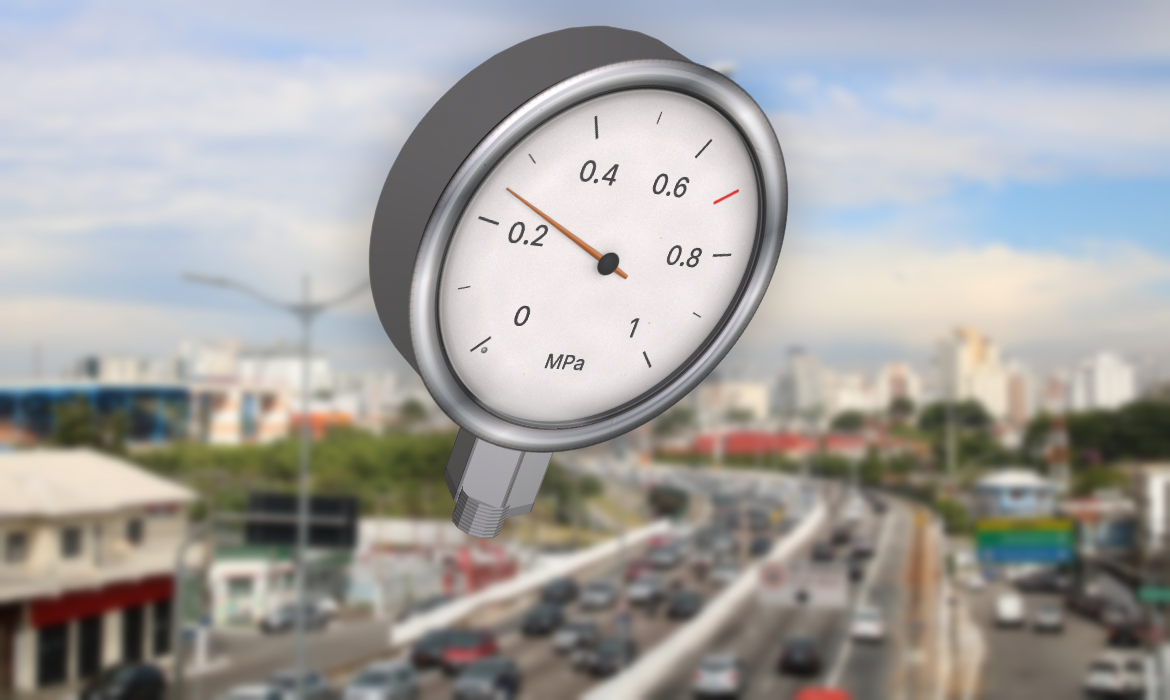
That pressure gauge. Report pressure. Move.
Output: 0.25 MPa
